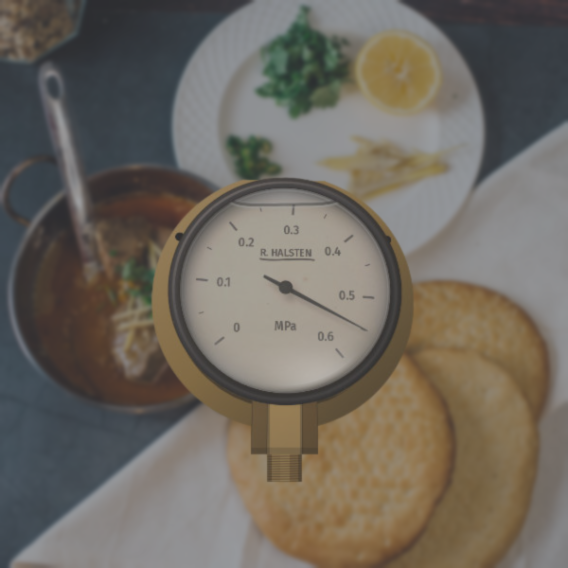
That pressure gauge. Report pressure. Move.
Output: 0.55 MPa
